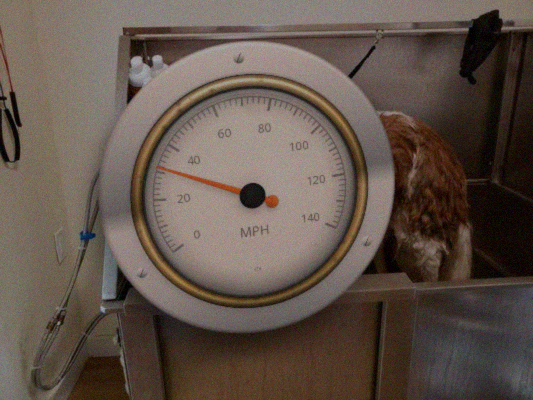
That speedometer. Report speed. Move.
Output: 32 mph
